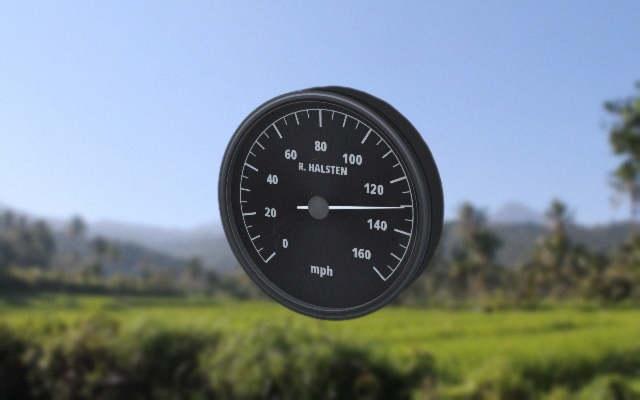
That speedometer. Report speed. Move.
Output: 130 mph
